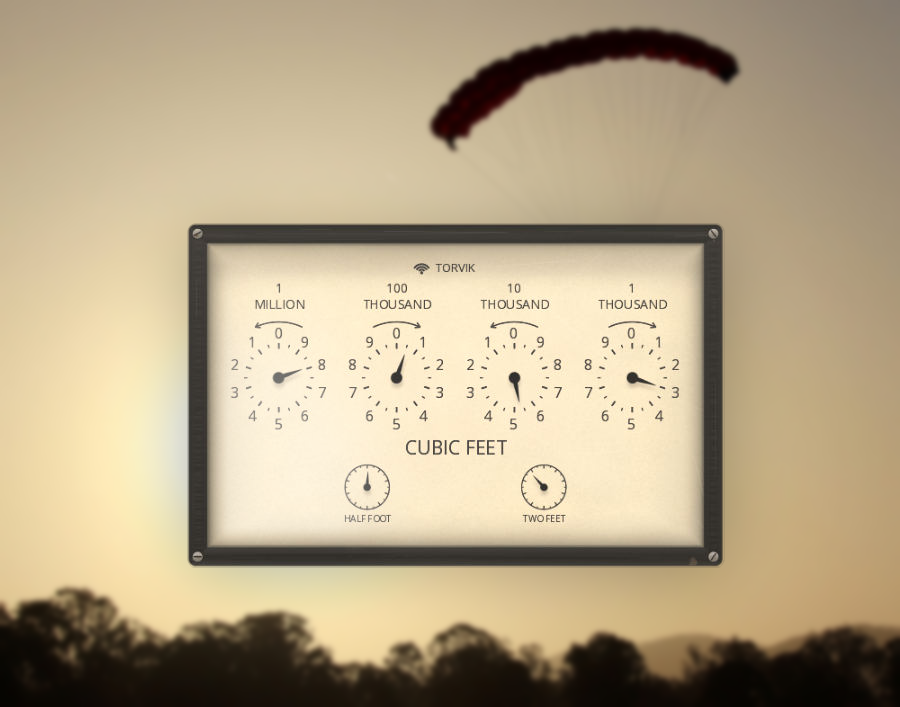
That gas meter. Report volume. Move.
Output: 805300 ft³
